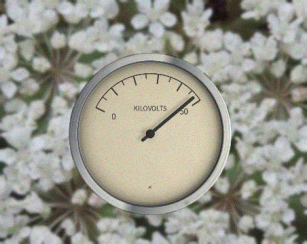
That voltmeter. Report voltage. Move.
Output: 47.5 kV
